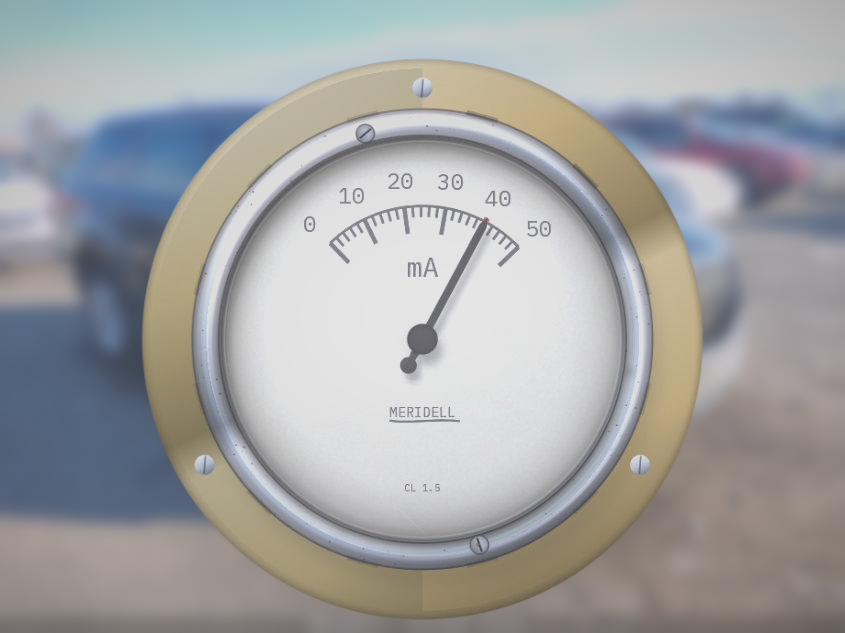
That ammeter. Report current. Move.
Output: 40 mA
